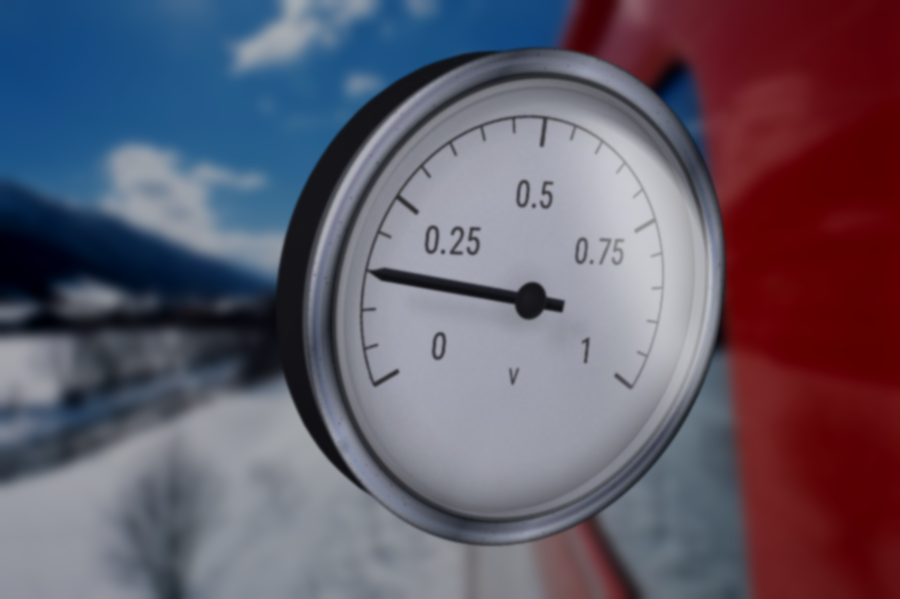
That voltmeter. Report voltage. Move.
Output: 0.15 V
